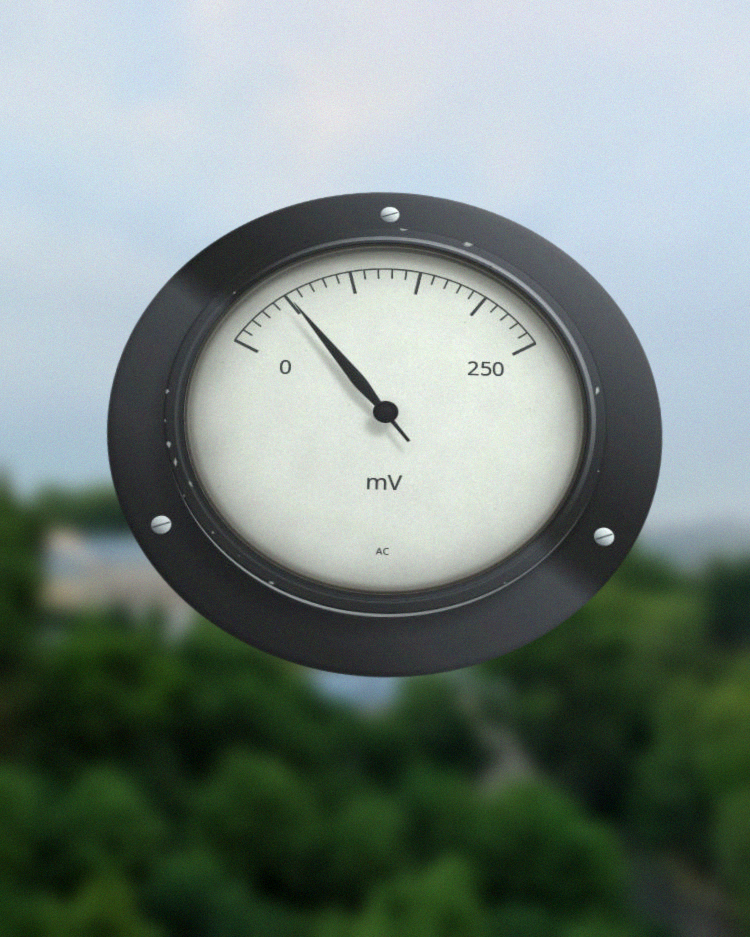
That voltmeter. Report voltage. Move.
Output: 50 mV
